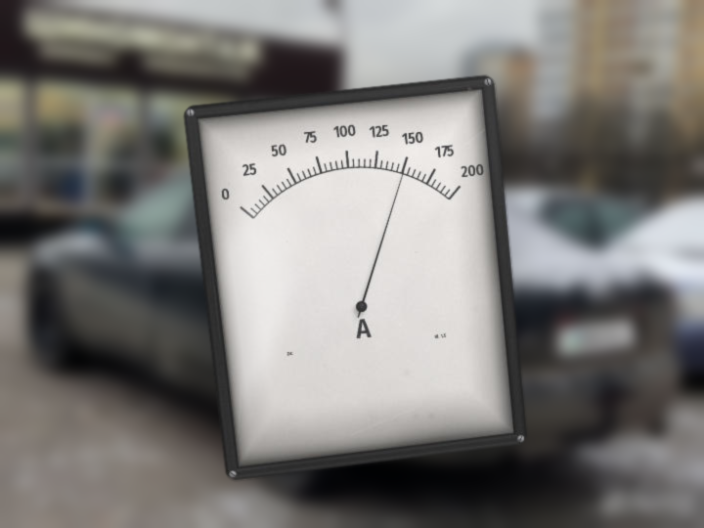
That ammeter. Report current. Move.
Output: 150 A
